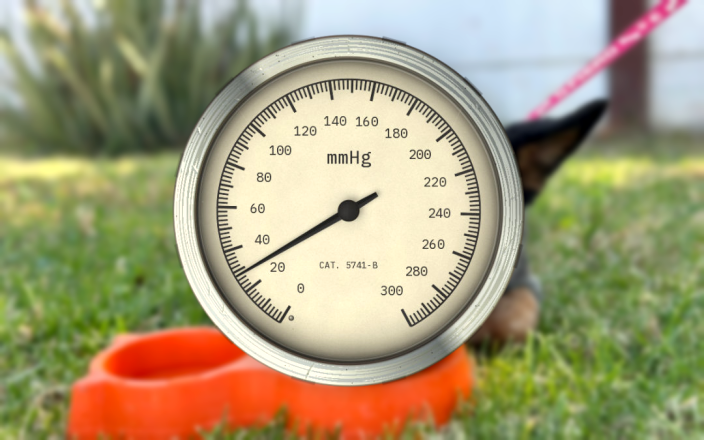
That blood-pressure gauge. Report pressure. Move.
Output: 28 mmHg
